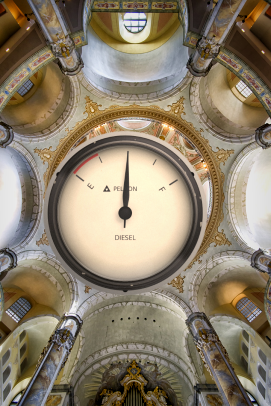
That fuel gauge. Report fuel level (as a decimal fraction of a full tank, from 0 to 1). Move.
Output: 0.5
